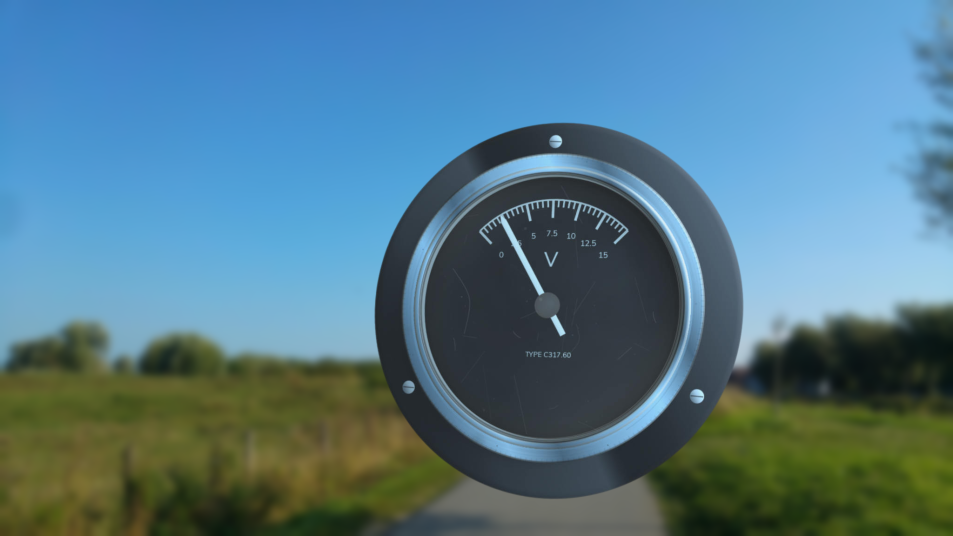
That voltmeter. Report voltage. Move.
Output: 2.5 V
